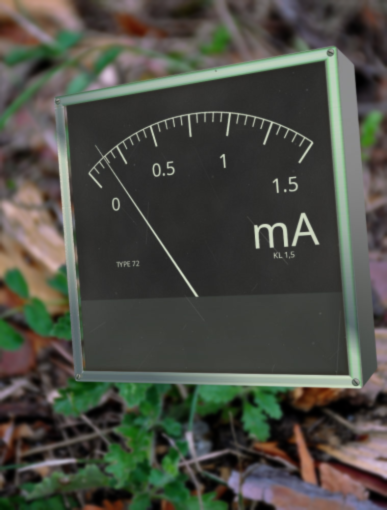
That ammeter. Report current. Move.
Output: 0.15 mA
